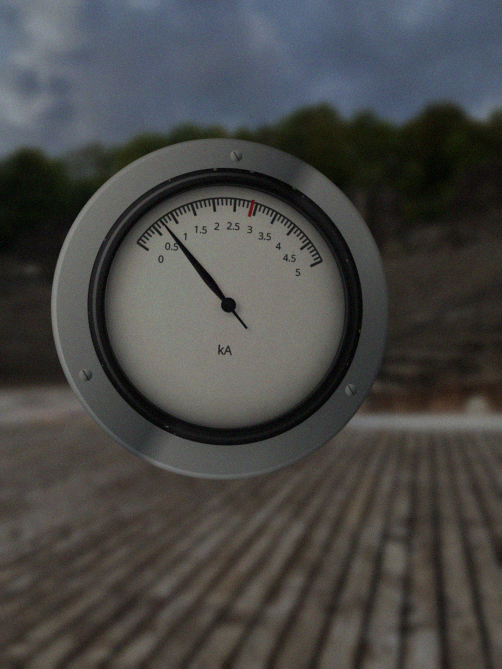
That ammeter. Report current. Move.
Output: 0.7 kA
